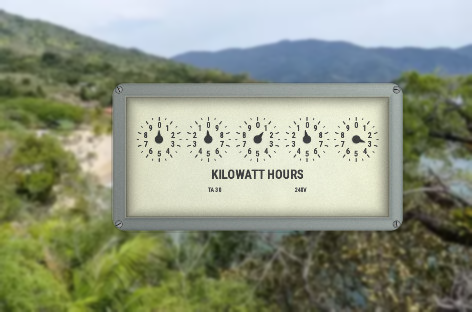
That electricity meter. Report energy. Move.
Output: 103 kWh
